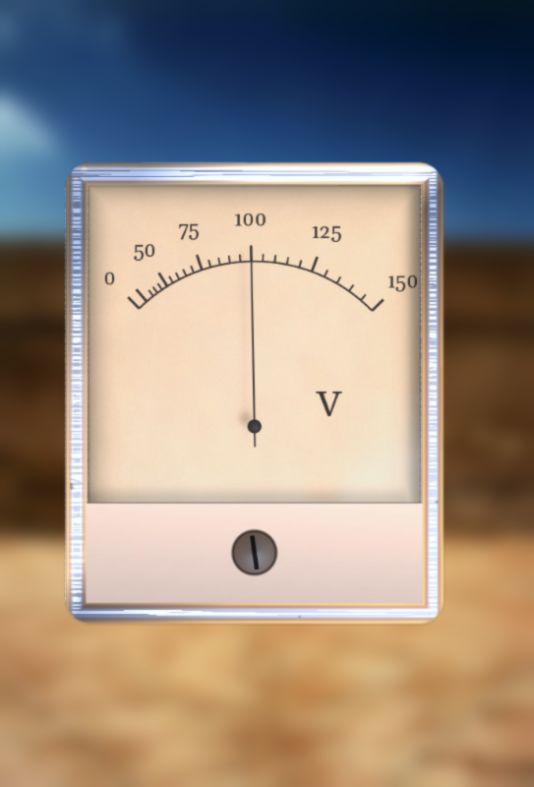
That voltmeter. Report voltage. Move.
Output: 100 V
